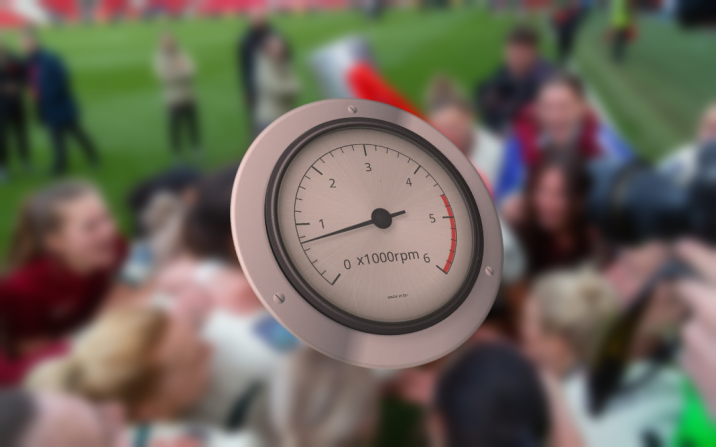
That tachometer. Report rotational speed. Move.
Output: 700 rpm
